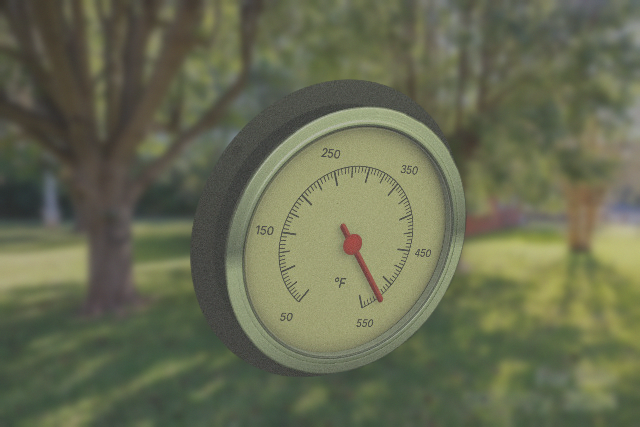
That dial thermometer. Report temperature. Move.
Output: 525 °F
